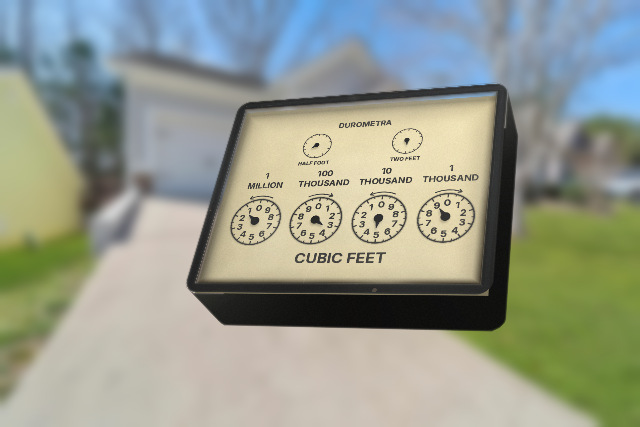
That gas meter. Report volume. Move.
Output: 134900 ft³
